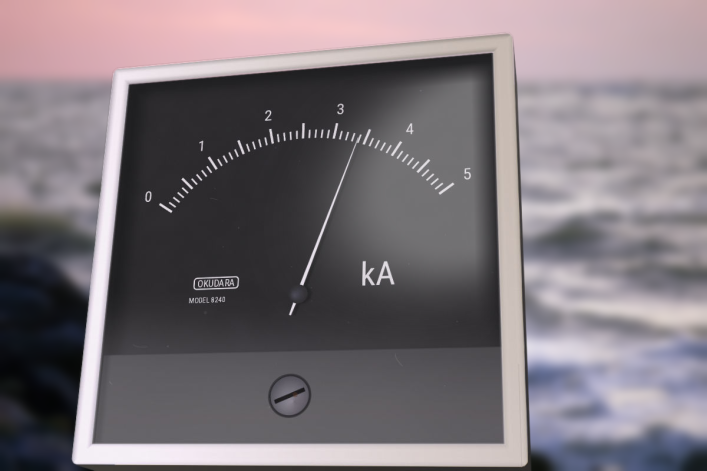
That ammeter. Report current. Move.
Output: 3.4 kA
